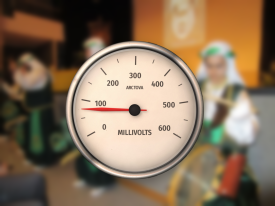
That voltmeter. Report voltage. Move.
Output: 75 mV
